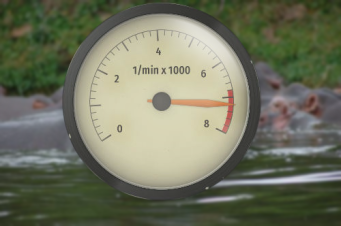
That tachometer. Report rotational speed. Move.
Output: 7200 rpm
